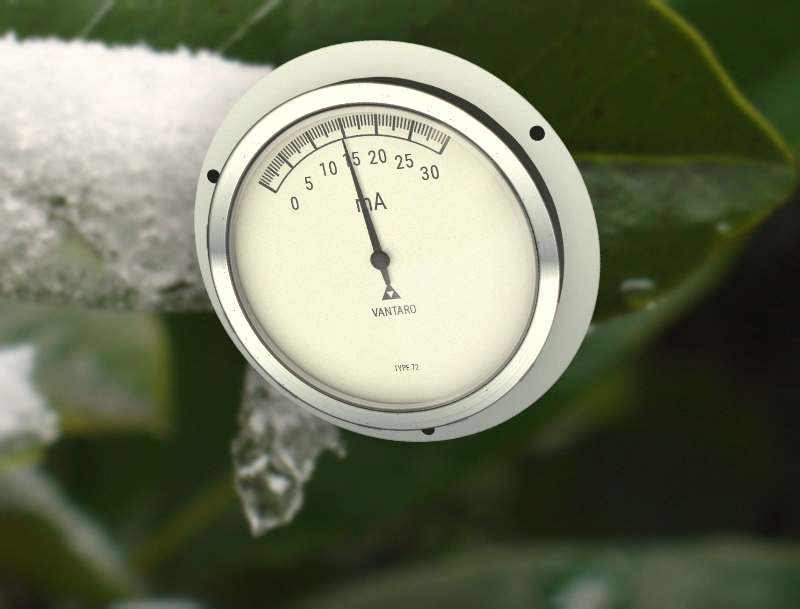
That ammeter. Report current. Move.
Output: 15 mA
